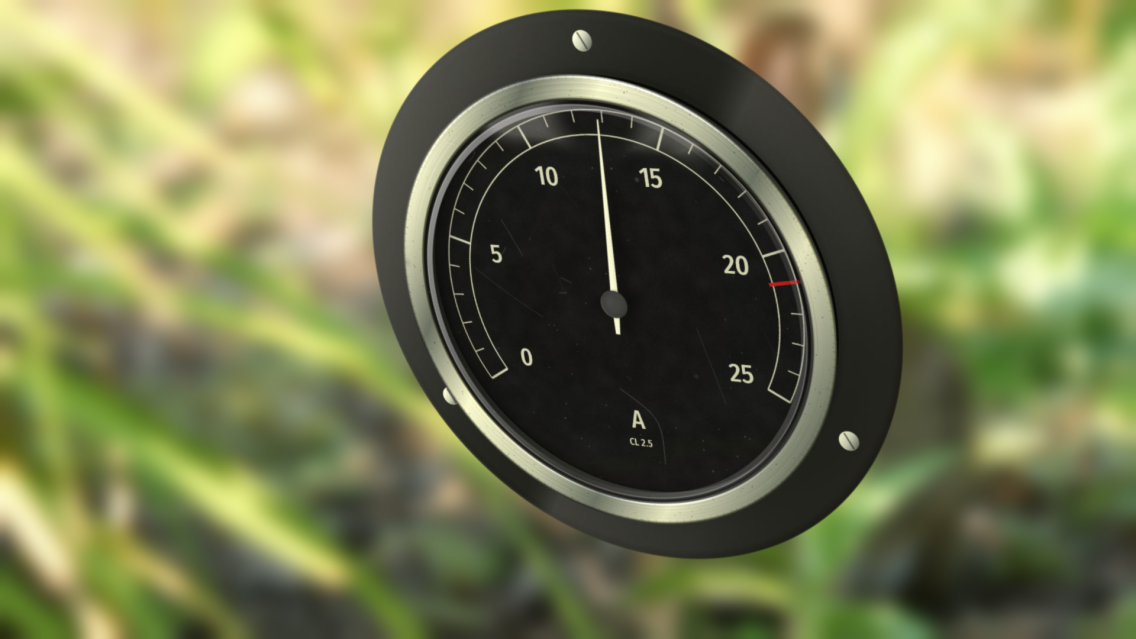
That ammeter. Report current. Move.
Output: 13 A
